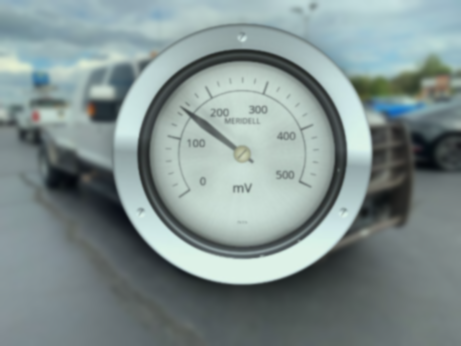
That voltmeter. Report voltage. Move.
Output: 150 mV
